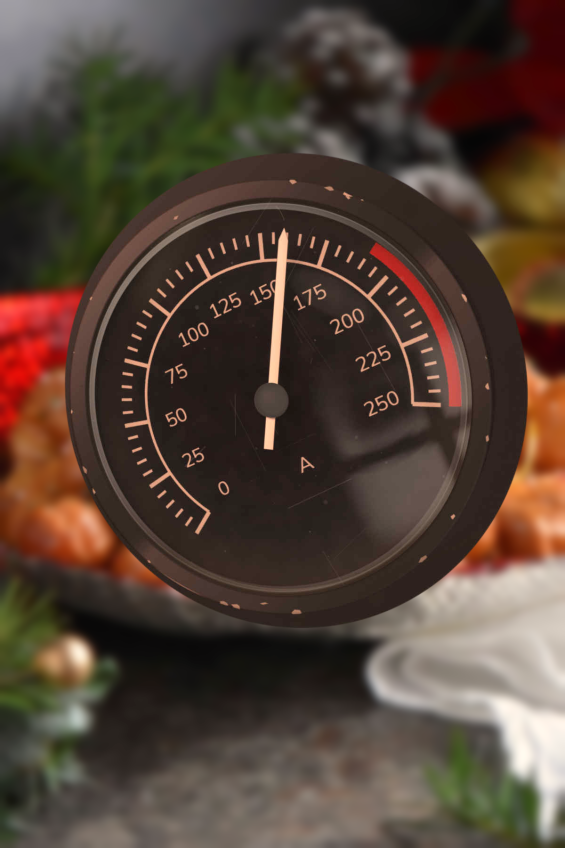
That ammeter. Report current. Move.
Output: 160 A
